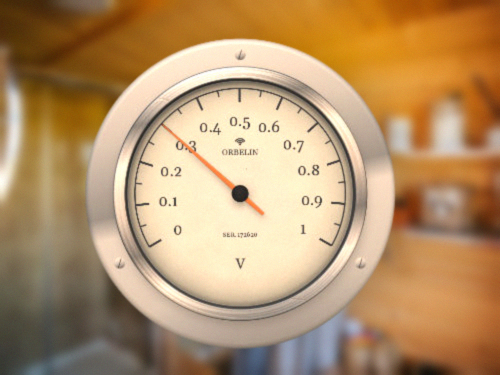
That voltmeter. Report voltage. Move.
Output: 0.3 V
